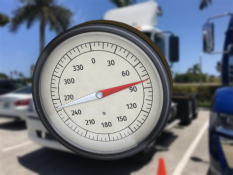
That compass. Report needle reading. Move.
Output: 80 °
